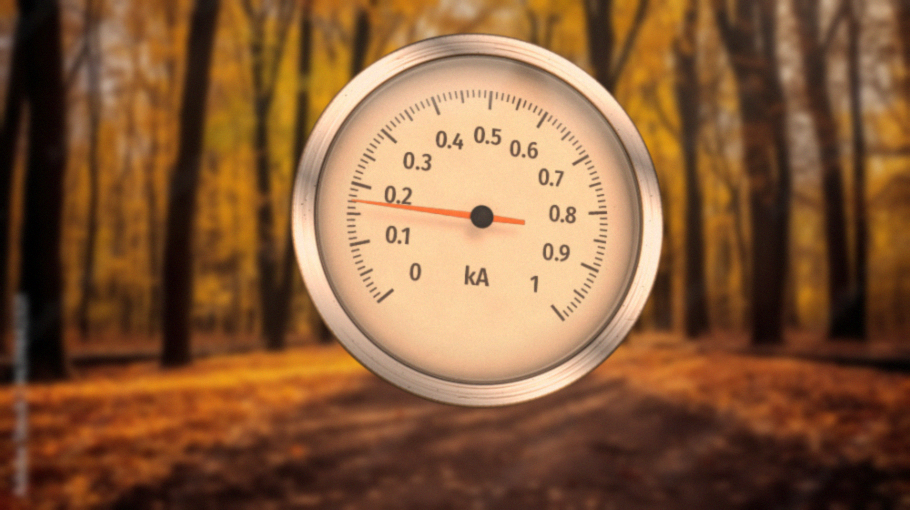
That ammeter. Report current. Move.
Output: 0.17 kA
